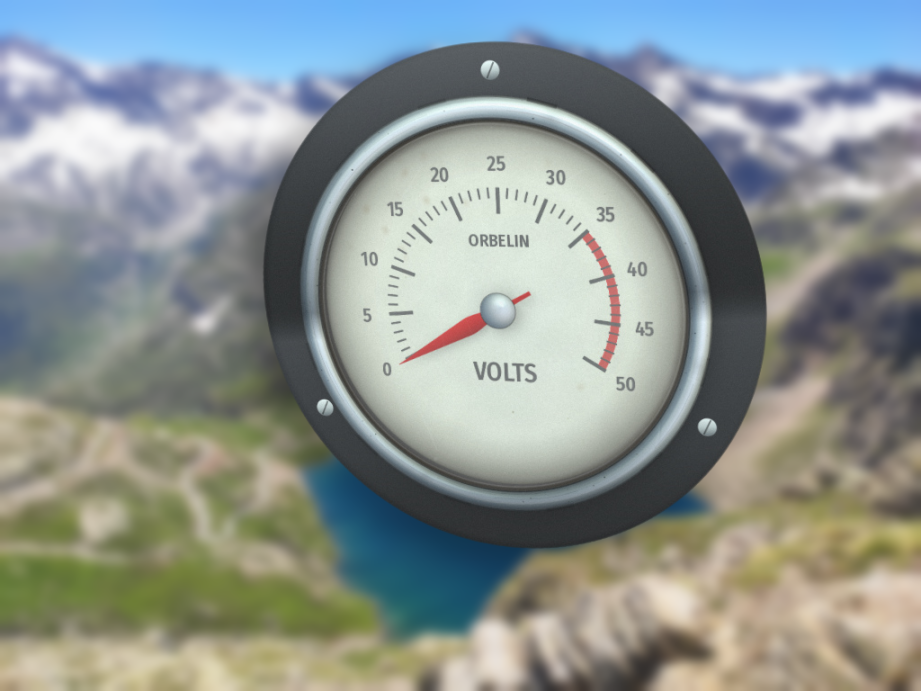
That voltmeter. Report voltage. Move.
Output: 0 V
